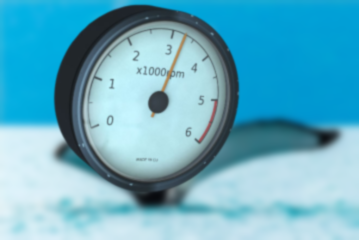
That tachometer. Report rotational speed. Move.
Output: 3250 rpm
